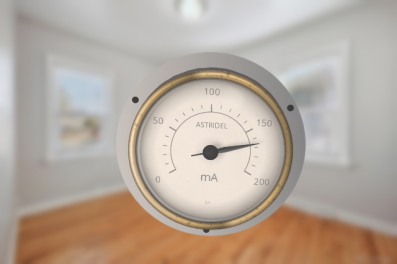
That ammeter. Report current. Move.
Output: 165 mA
